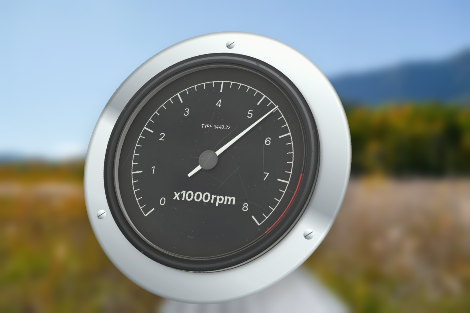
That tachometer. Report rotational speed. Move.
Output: 5400 rpm
